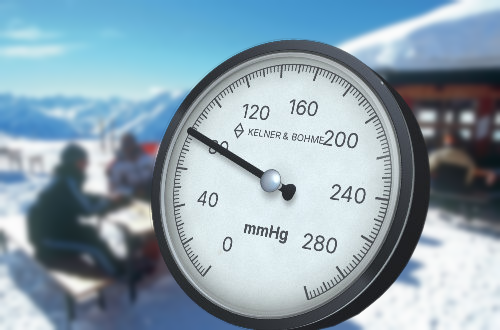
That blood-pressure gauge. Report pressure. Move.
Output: 80 mmHg
